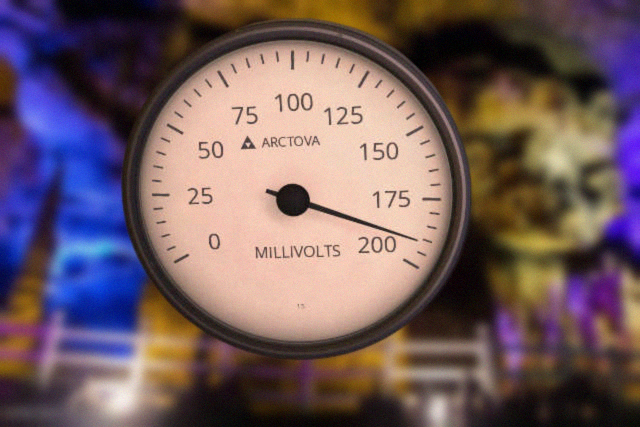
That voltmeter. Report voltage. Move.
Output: 190 mV
